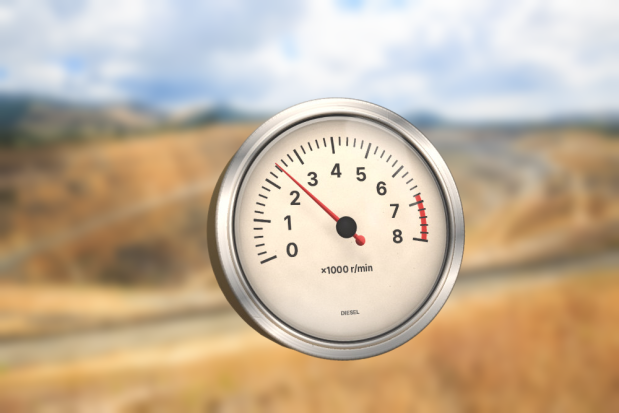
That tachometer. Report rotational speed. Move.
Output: 2400 rpm
